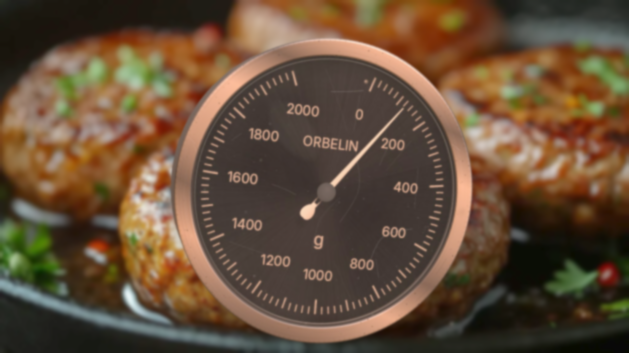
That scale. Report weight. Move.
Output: 120 g
